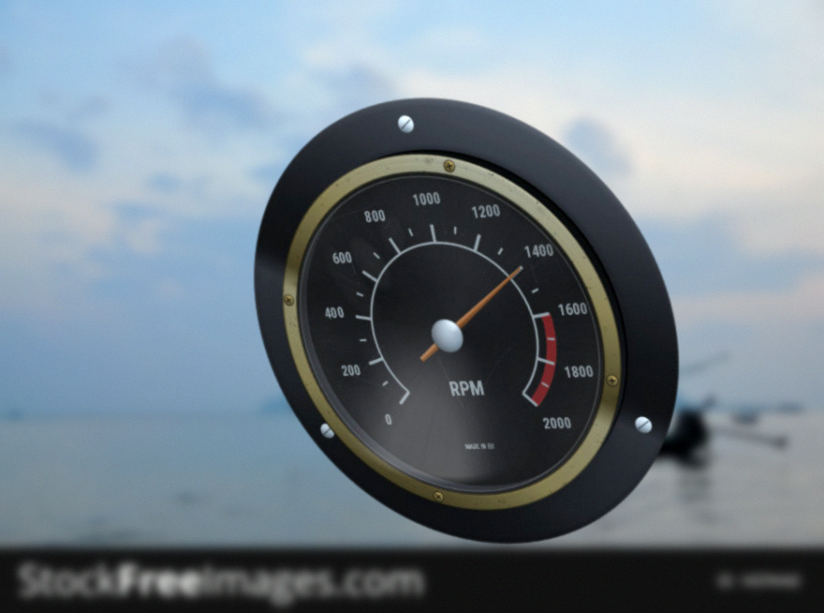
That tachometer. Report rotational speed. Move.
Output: 1400 rpm
